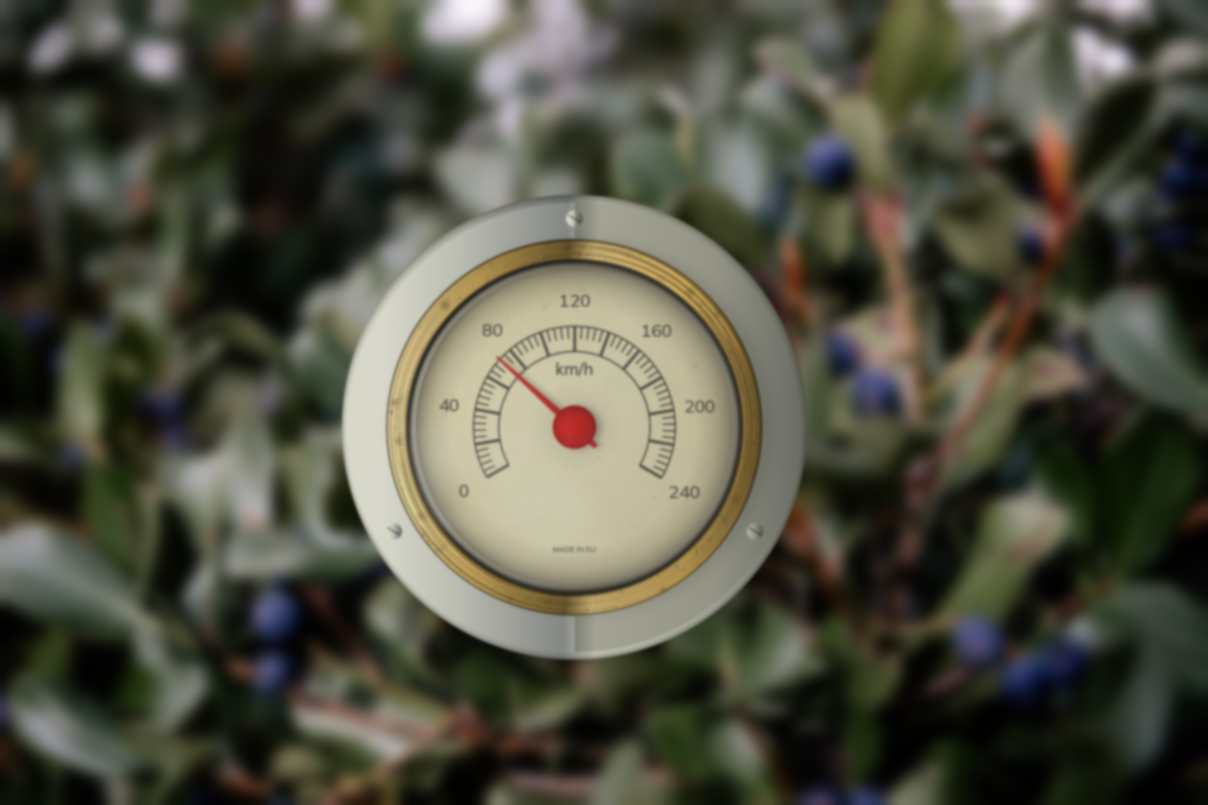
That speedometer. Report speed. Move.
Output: 72 km/h
